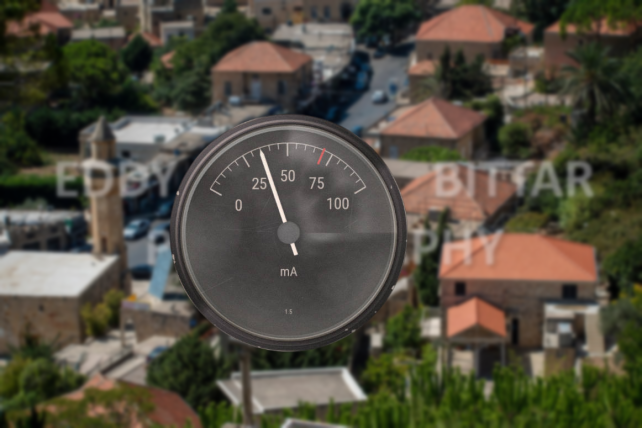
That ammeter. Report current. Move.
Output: 35 mA
